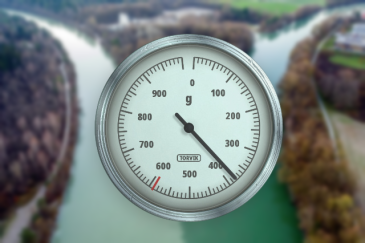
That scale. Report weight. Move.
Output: 380 g
